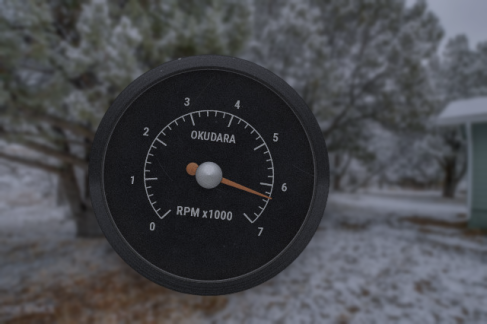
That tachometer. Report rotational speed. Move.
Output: 6300 rpm
